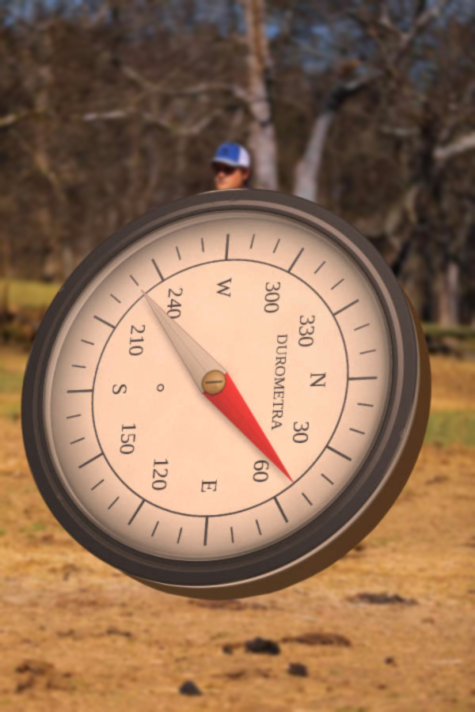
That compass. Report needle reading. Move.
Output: 50 °
